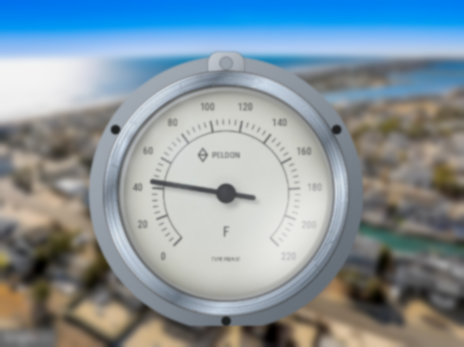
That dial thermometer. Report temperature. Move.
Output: 44 °F
